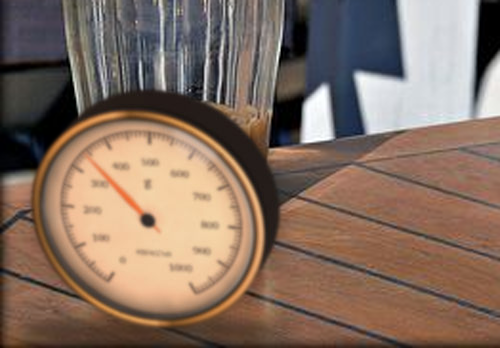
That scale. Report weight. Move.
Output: 350 g
